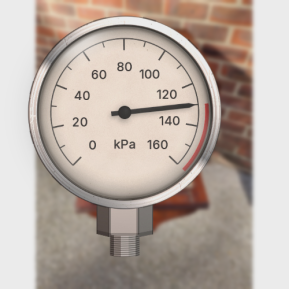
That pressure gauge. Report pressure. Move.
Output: 130 kPa
